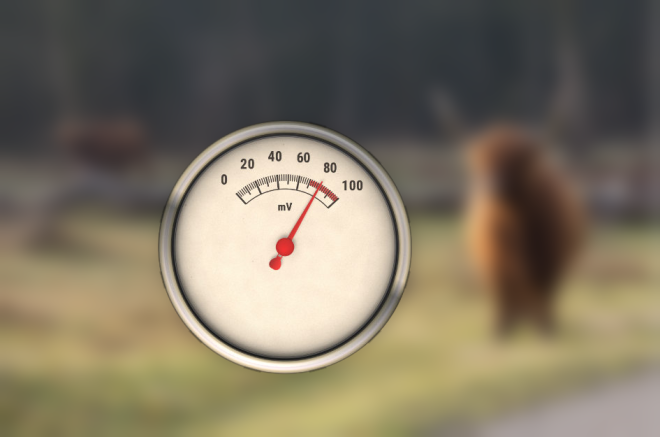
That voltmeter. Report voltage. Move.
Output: 80 mV
